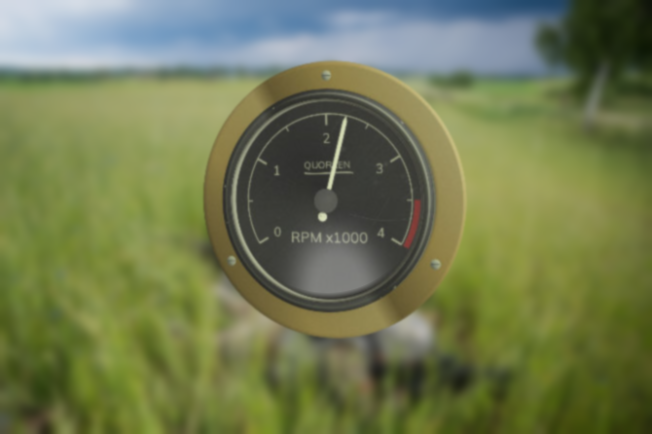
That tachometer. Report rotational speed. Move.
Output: 2250 rpm
